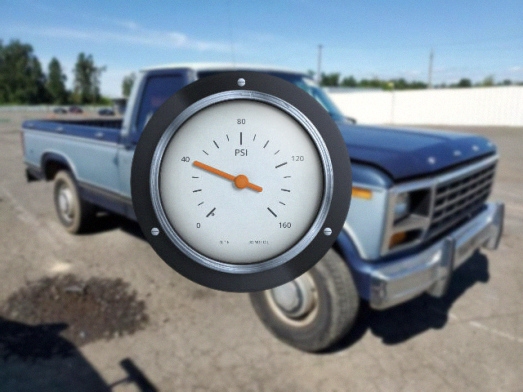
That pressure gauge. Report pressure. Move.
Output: 40 psi
